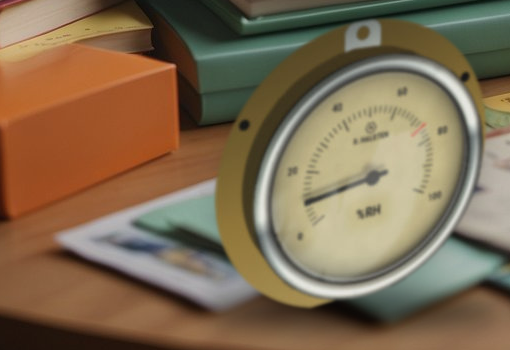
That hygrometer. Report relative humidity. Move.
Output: 10 %
